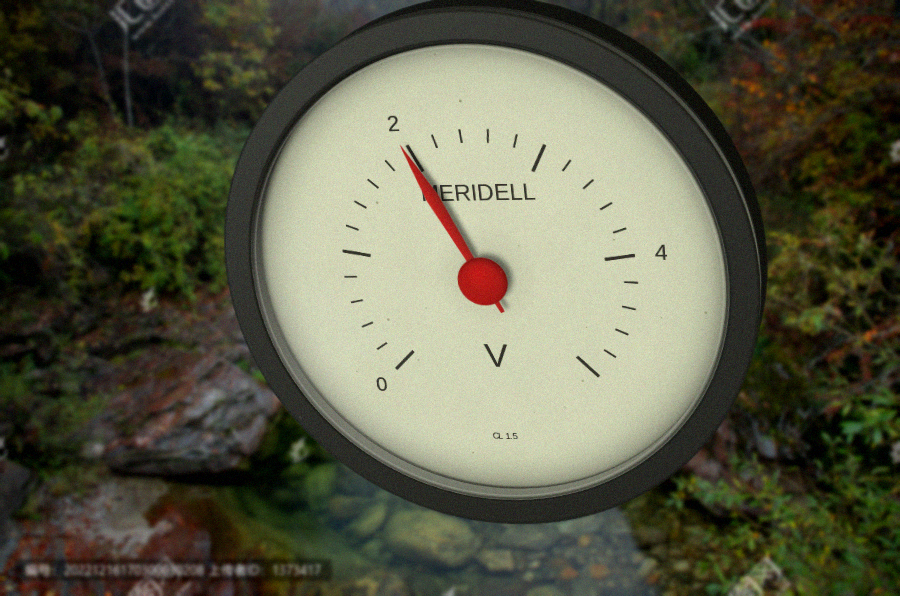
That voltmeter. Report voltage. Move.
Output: 2 V
